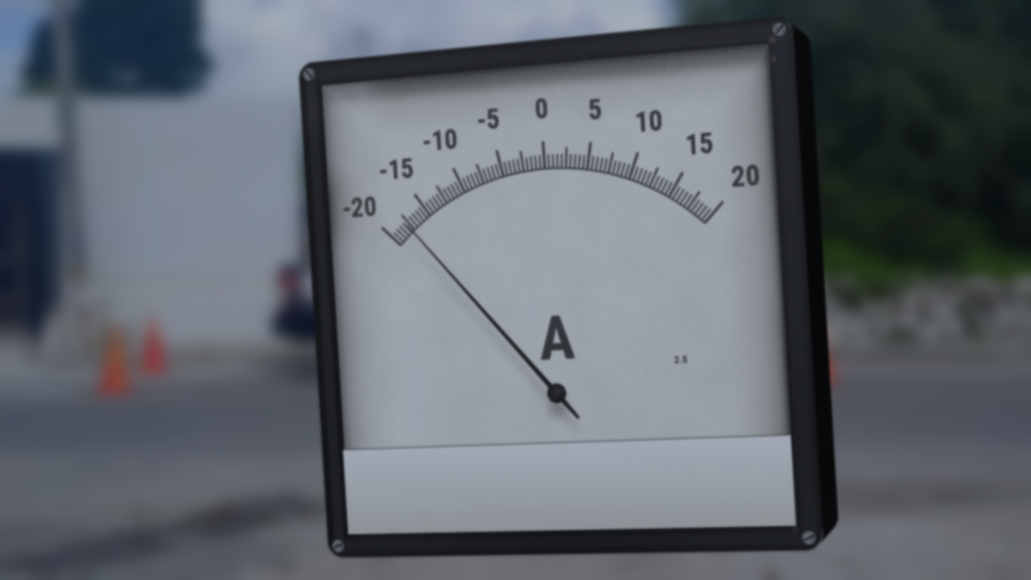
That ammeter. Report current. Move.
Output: -17.5 A
